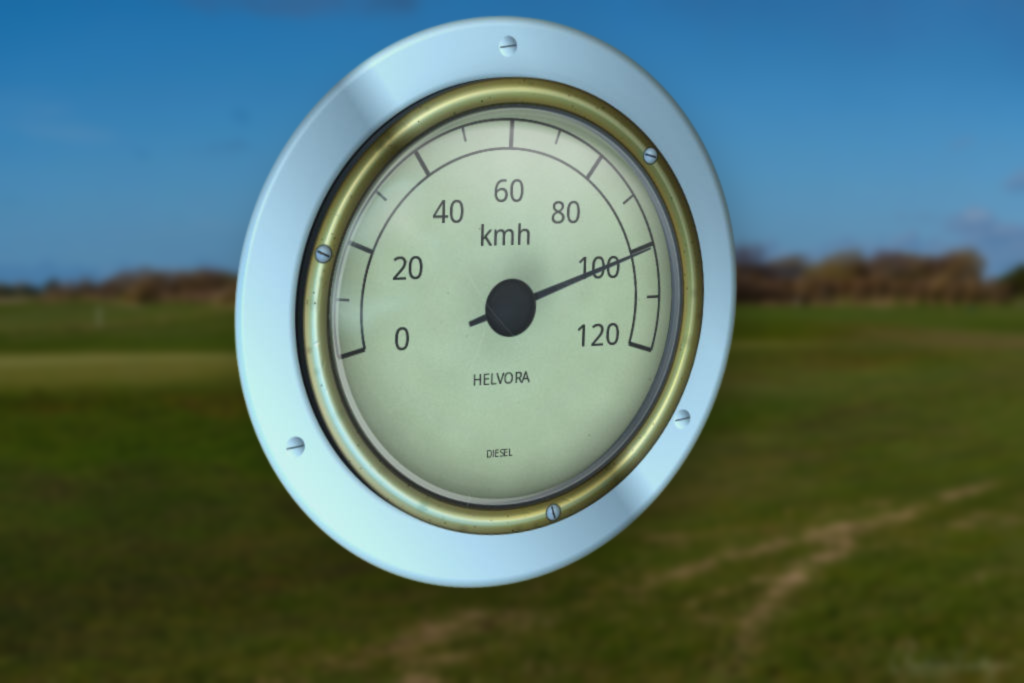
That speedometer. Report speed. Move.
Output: 100 km/h
